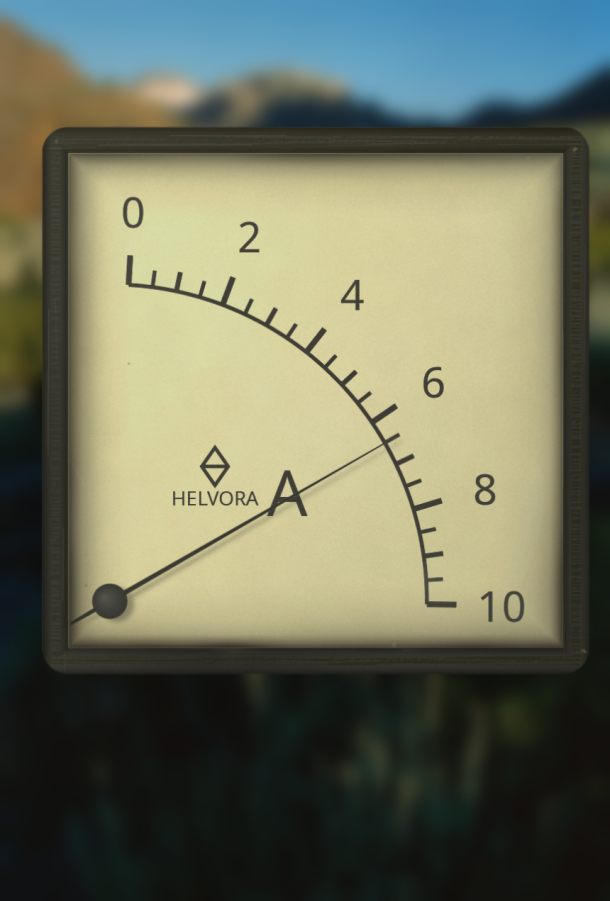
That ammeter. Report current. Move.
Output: 6.5 A
